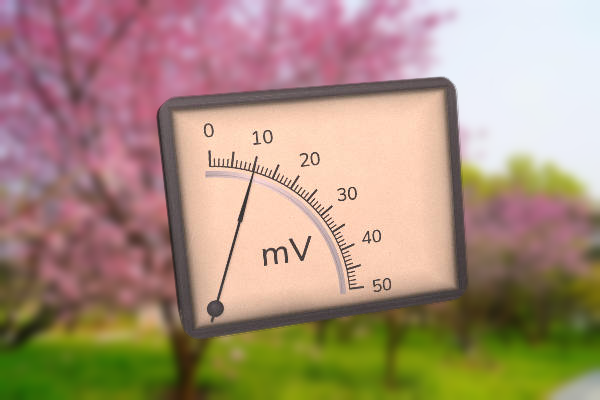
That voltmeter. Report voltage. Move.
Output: 10 mV
